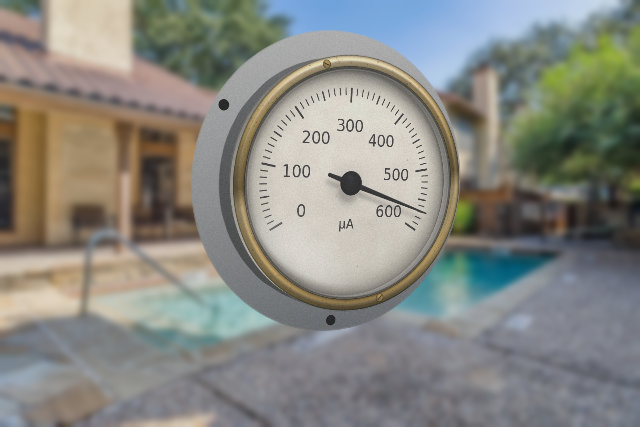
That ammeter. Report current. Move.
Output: 570 µA
